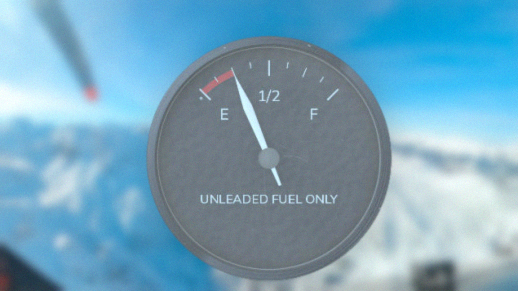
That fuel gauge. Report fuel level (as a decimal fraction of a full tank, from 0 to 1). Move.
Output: 0.25
